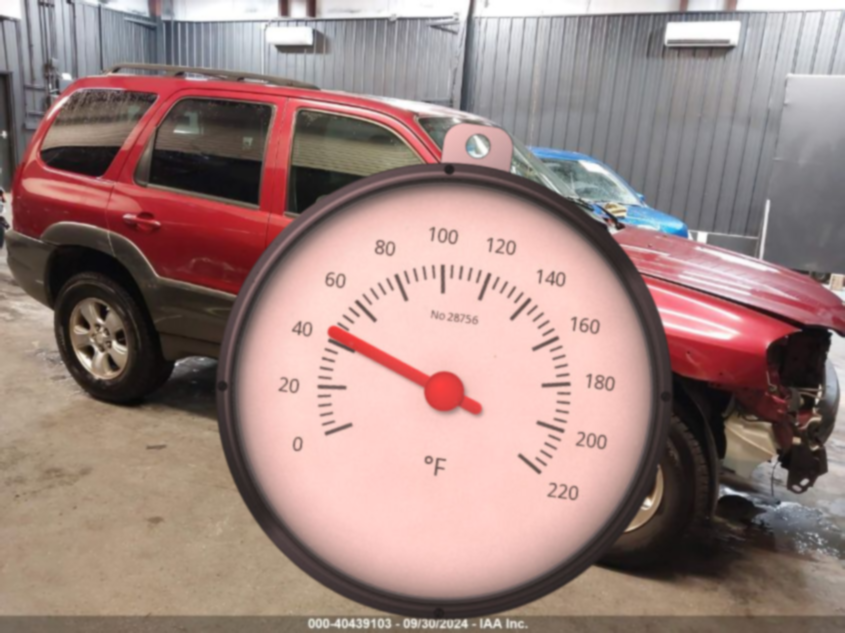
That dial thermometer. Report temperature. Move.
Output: 44 °F
